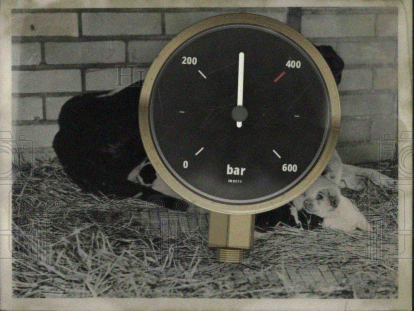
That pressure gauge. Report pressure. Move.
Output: 300 bar
